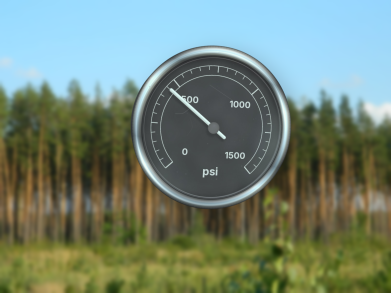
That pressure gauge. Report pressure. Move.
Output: 450 psi
